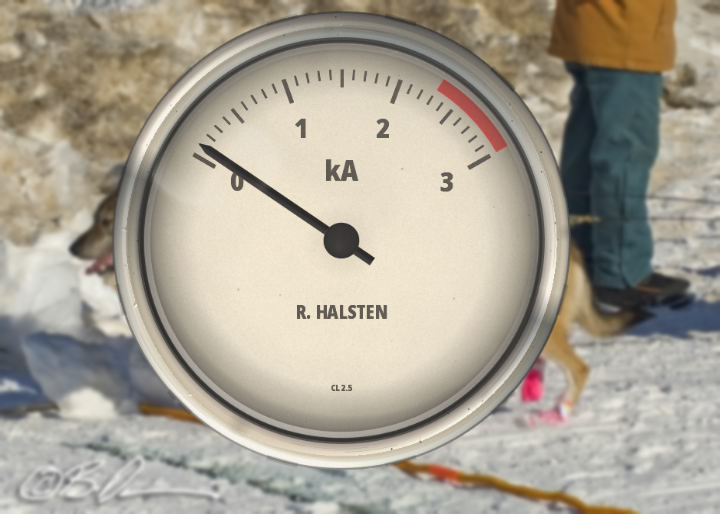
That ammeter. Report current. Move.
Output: 0.1 kA
